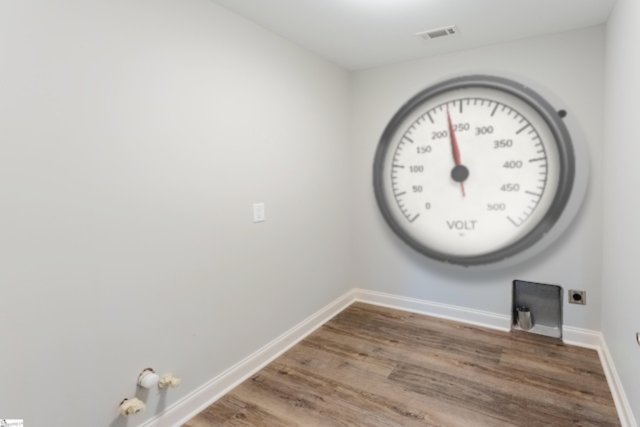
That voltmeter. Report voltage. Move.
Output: 230 V
